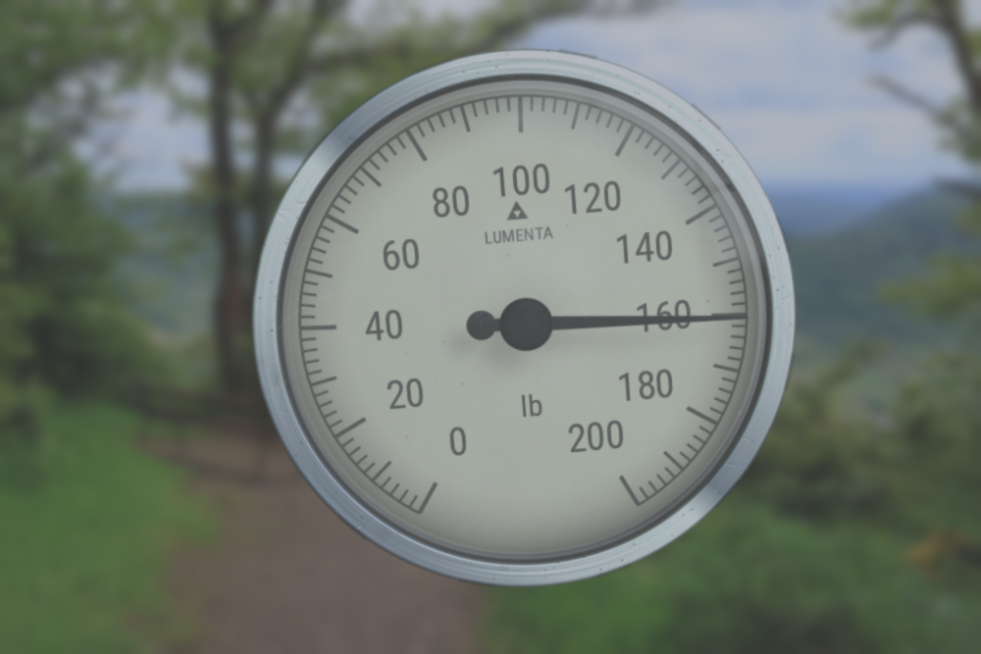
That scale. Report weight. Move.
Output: 160 lb
